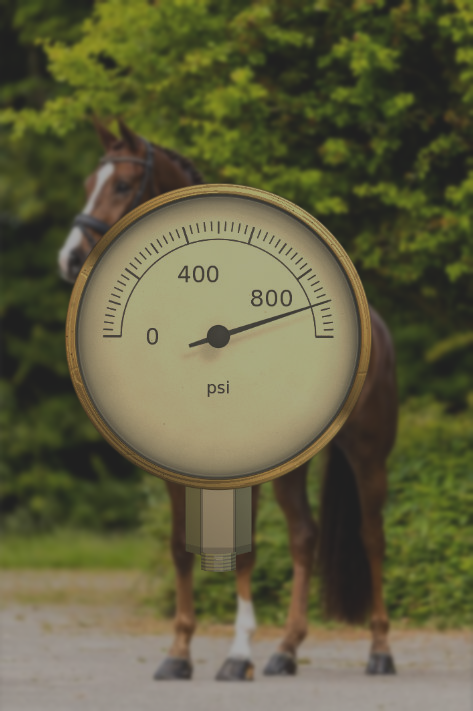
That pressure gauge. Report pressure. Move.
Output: 900 psi
